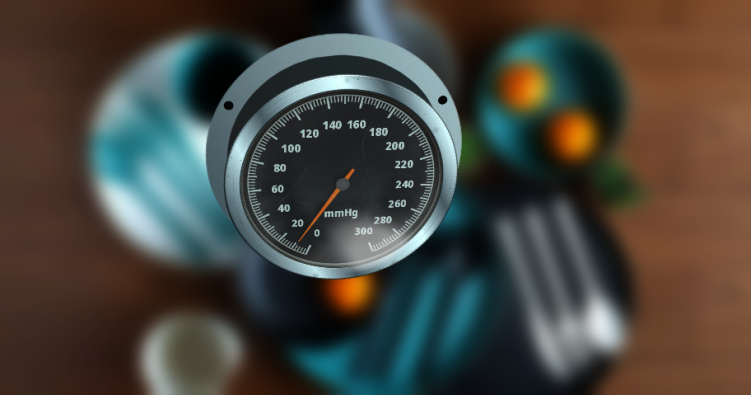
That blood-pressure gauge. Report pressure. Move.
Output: 10 mmHg
